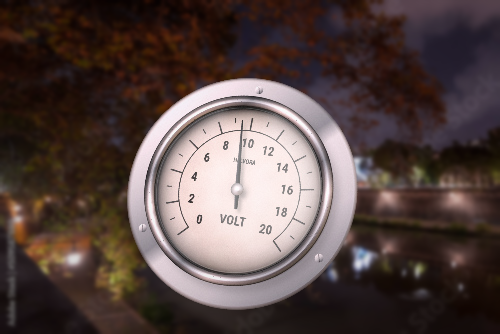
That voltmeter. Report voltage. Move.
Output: 9.5 V
